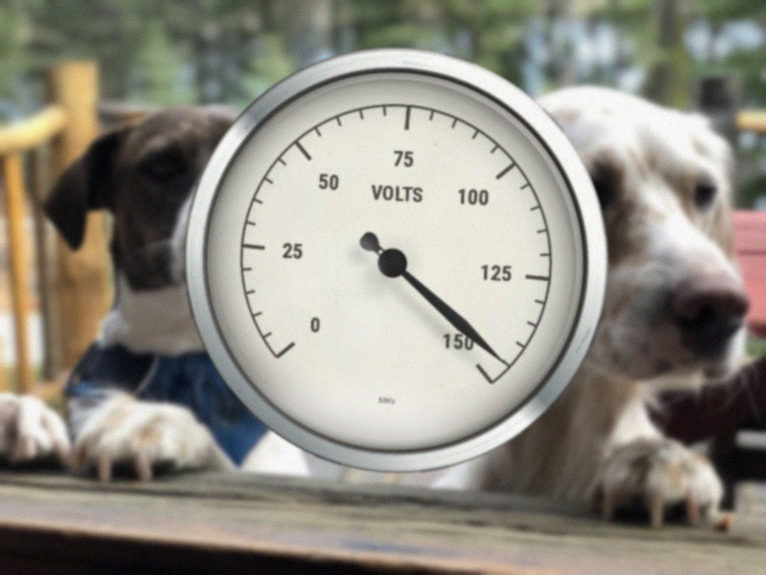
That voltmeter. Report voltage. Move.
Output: 145 V
